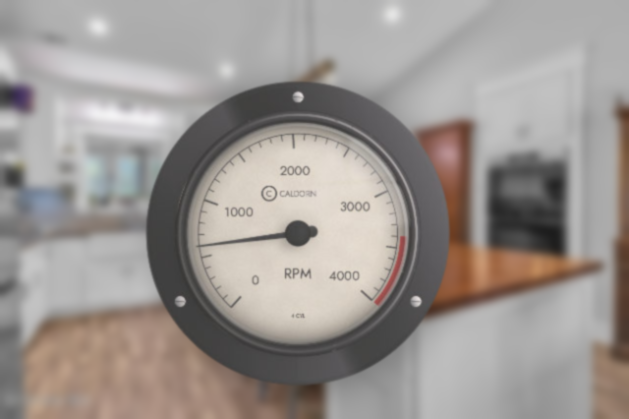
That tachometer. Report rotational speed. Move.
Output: 600 rpm
